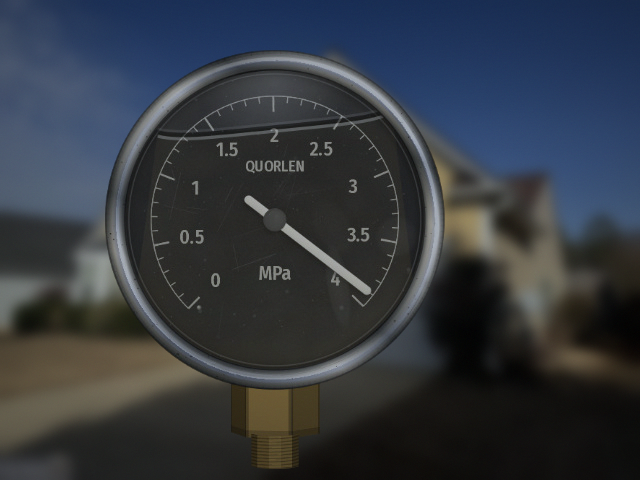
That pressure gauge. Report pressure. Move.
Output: 3.9 MPa
